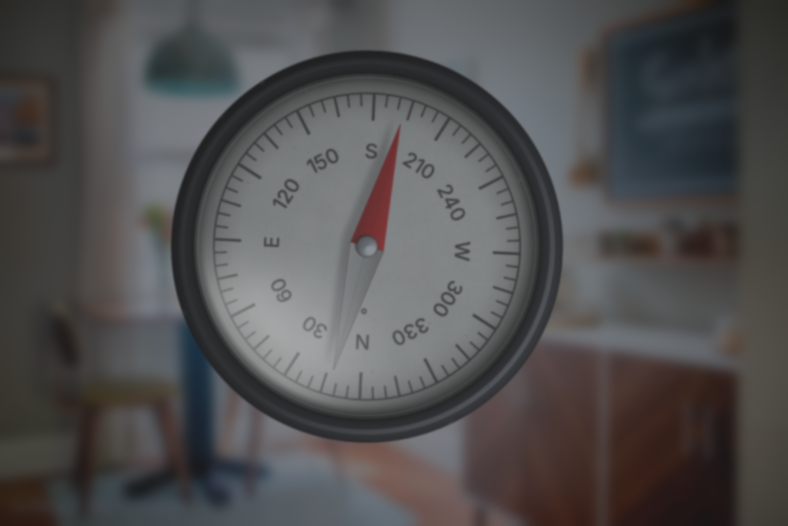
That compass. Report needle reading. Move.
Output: 192.5 °
